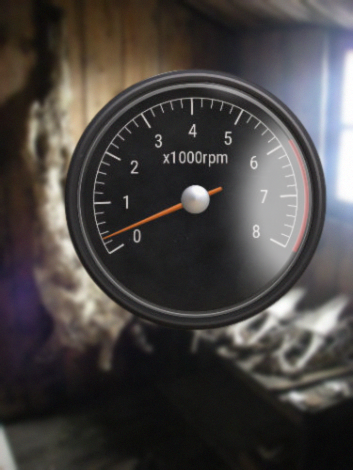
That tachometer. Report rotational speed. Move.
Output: 300 rpm
